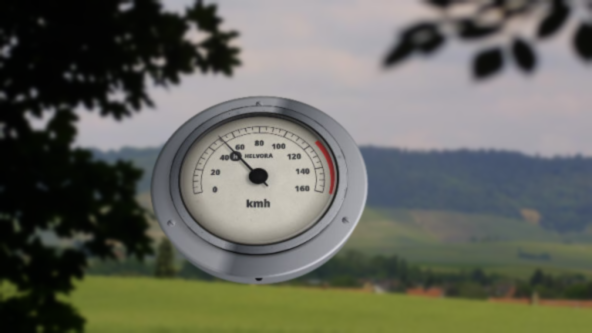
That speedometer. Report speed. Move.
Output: 50 km/h
